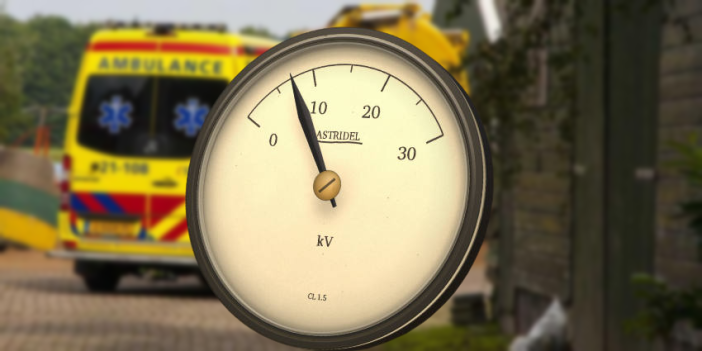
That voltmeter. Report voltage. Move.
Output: 7.5 kV
